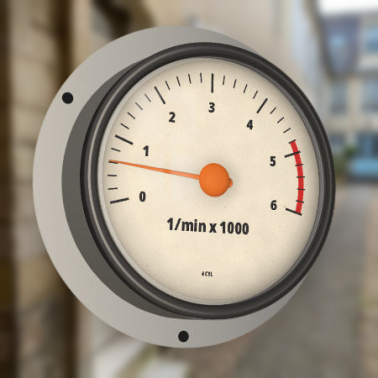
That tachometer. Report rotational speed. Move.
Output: 600 rpm
